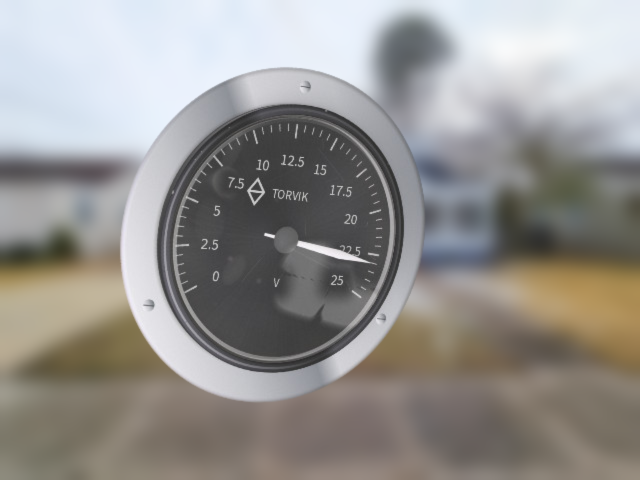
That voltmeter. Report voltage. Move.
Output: 23 V
